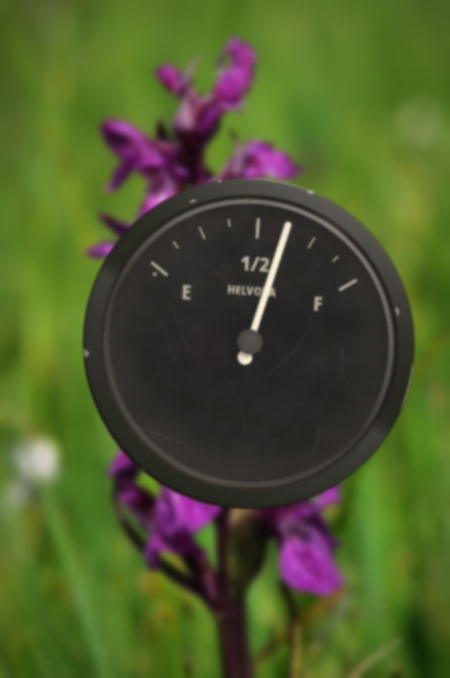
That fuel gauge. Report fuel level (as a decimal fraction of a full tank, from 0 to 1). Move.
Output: 0.625
